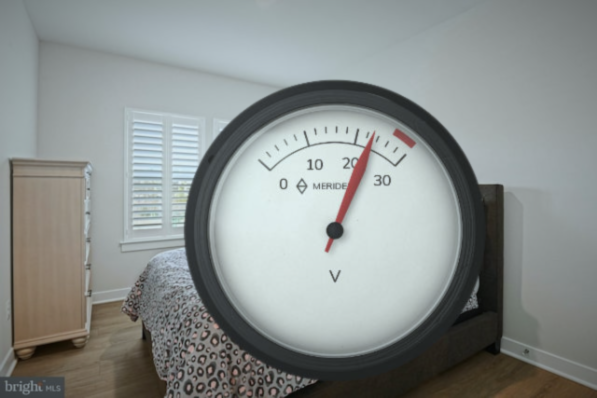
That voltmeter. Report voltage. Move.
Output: 23 V
